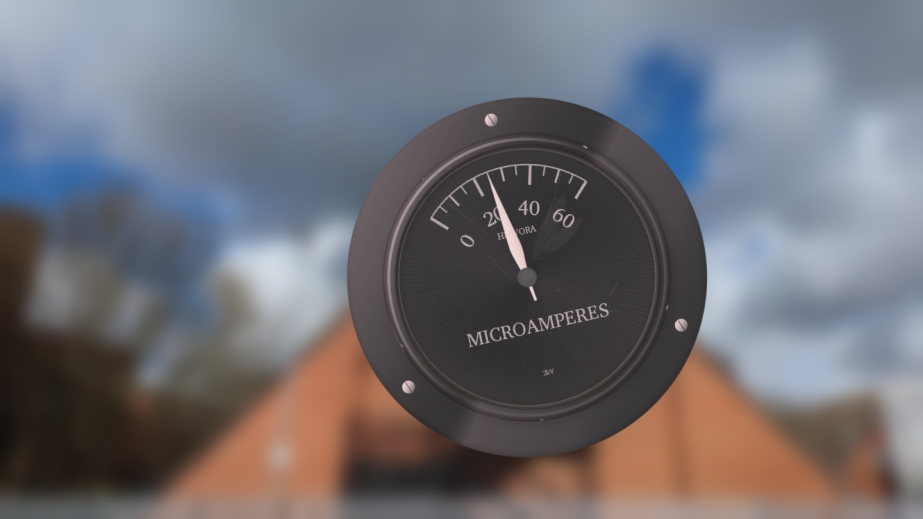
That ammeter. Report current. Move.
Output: 25 µA
